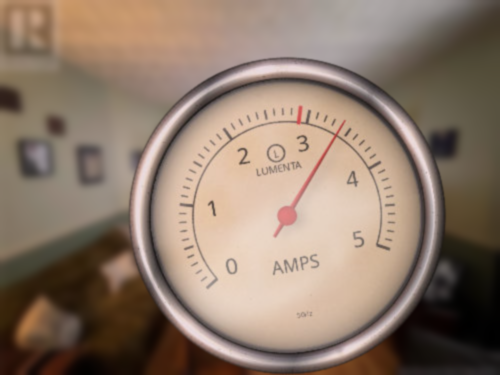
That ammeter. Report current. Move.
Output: 3.4 A
